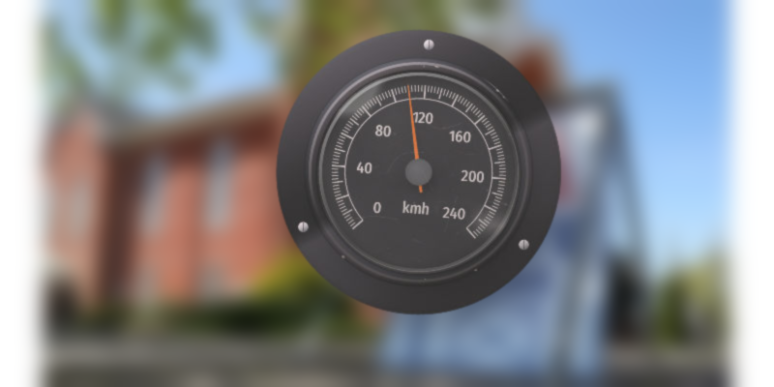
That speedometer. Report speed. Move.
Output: 110 km/h
